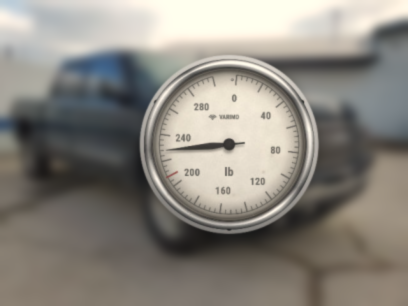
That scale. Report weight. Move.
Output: 228 lb
